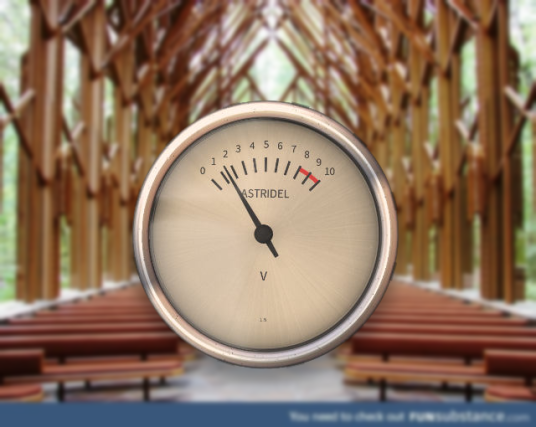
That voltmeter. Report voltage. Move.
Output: 1.5 V
